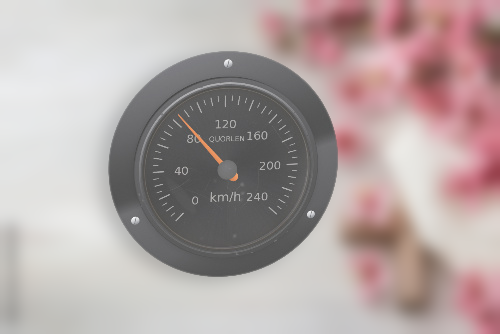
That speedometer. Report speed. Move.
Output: 85 km/h
